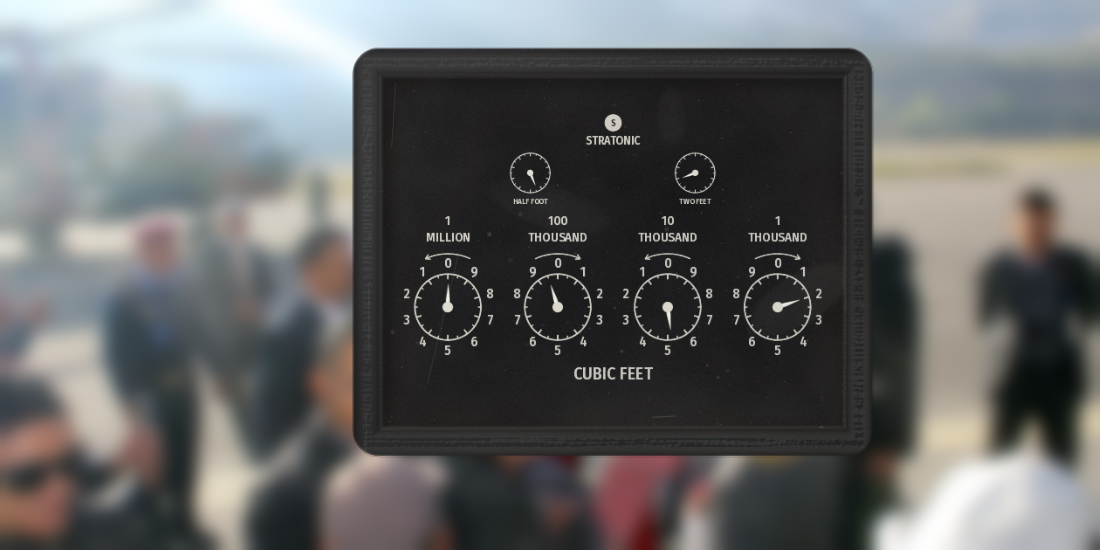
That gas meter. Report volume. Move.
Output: 995200 ft³
